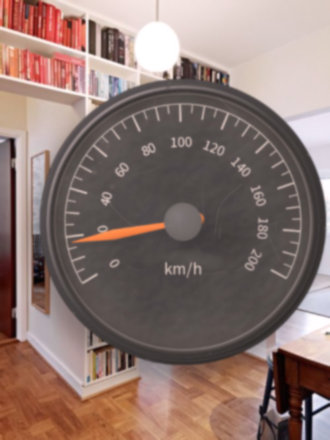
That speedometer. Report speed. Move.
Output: 17.5 km/h
